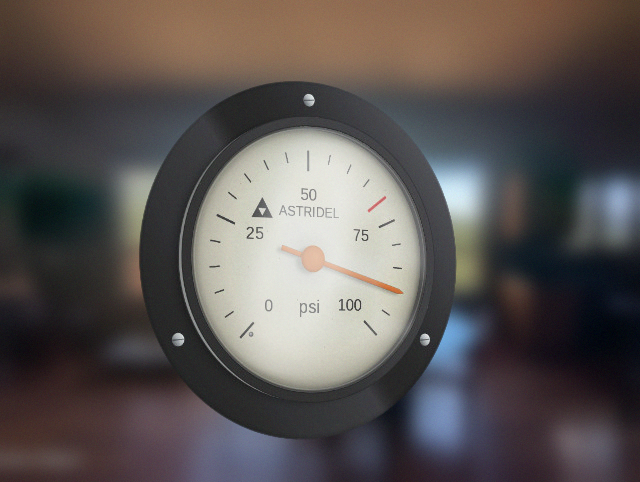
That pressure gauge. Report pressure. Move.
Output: 90 psi
